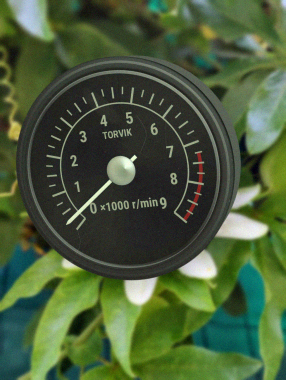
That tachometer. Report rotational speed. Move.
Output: 250 rpm
